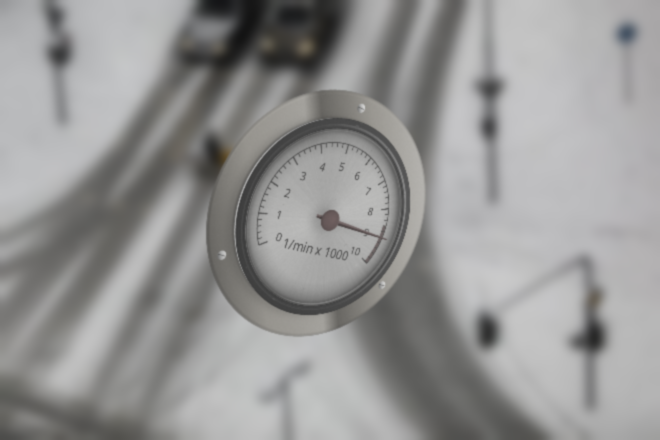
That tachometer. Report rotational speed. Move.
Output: 9000 rpm
